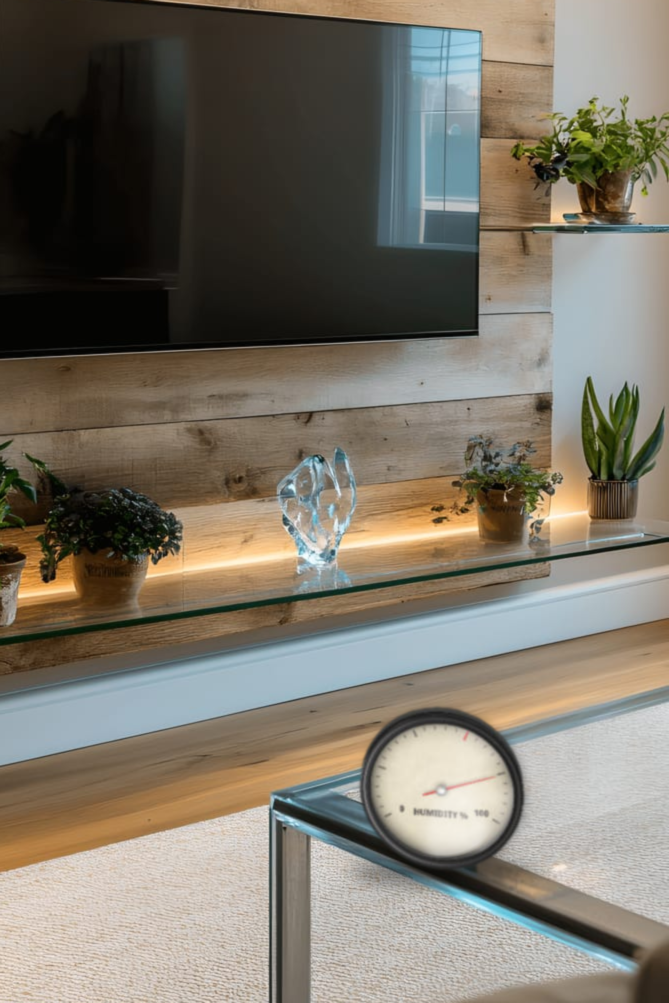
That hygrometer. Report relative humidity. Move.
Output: 80 %
